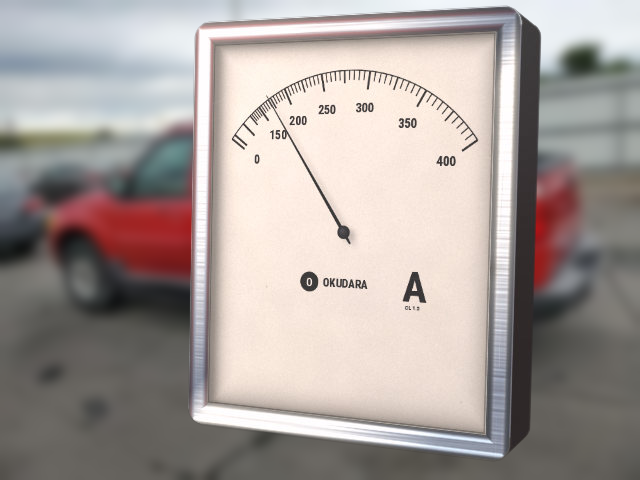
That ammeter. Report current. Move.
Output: 175 A
